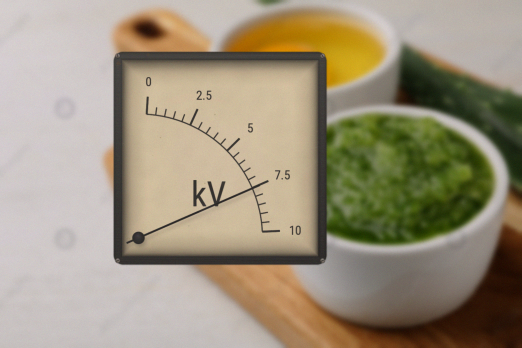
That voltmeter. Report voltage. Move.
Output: 7.5 kV
